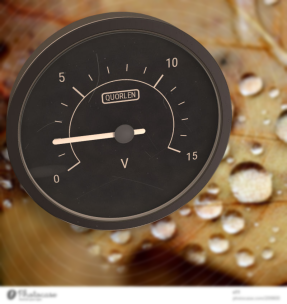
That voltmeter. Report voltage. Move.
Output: 2 V
